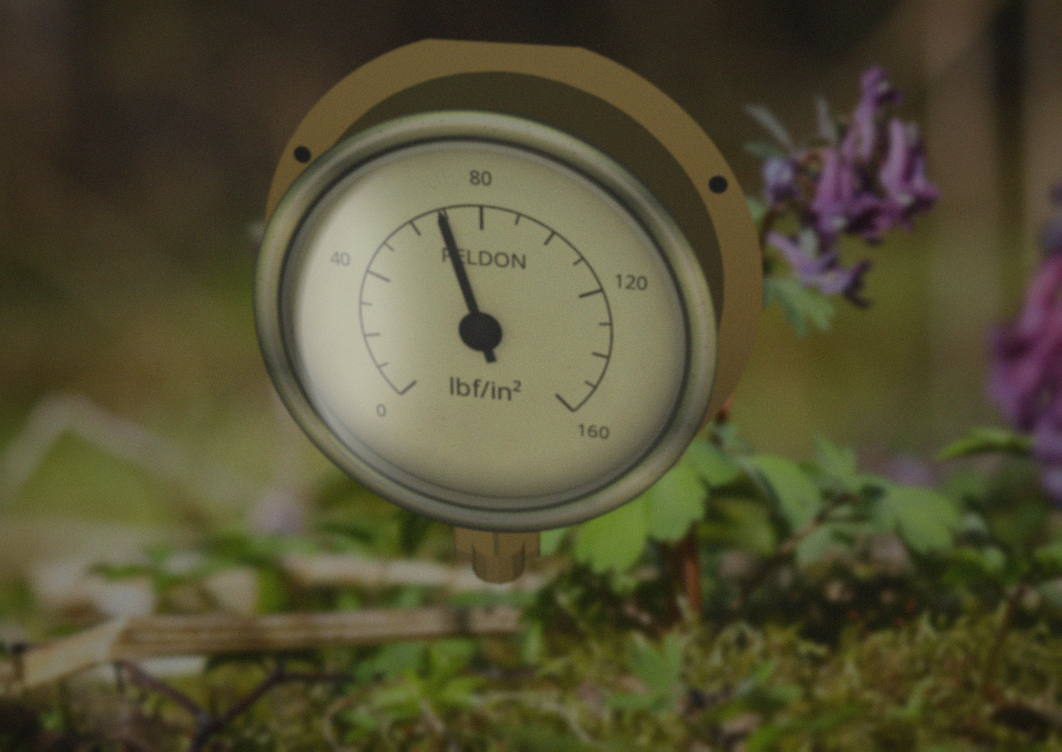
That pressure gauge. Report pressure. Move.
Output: 70 psi
